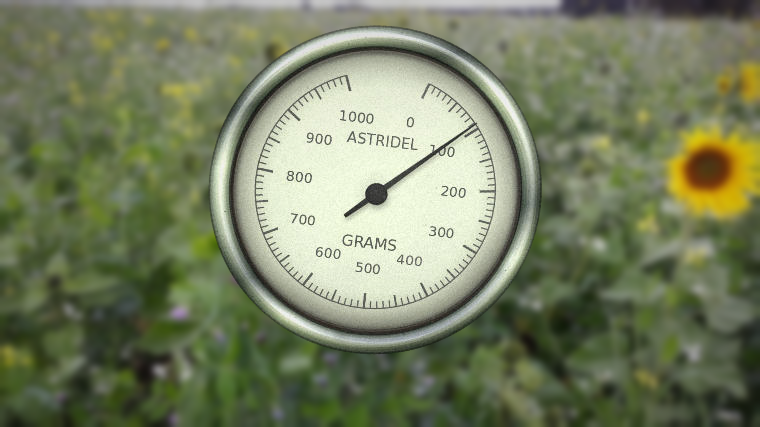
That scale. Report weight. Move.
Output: 90 g
